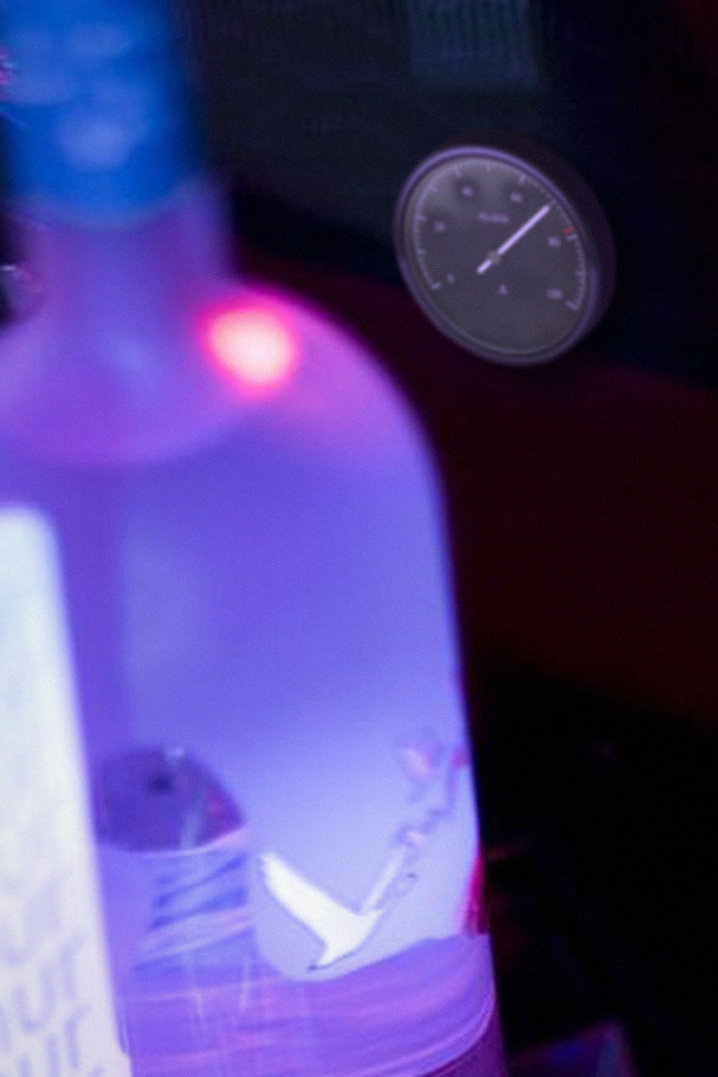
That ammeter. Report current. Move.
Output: 70 A
